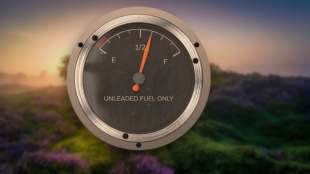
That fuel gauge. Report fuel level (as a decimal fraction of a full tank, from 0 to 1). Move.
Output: 0.625
